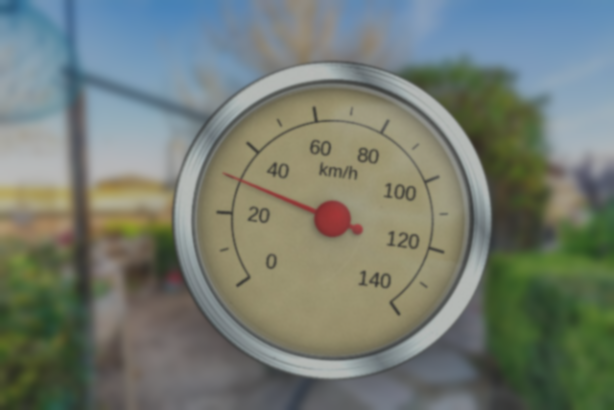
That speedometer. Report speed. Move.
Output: 30 km/h
